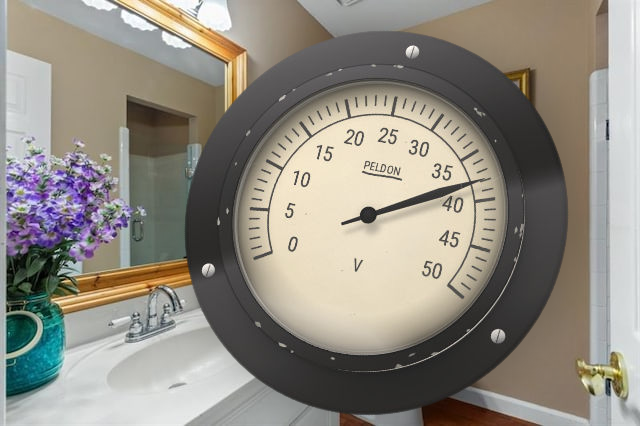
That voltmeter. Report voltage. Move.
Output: 38 V
